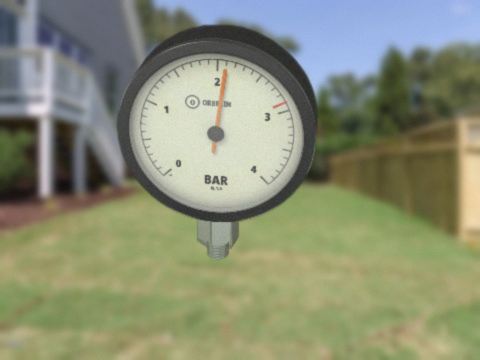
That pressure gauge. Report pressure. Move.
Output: 2.1 bar
